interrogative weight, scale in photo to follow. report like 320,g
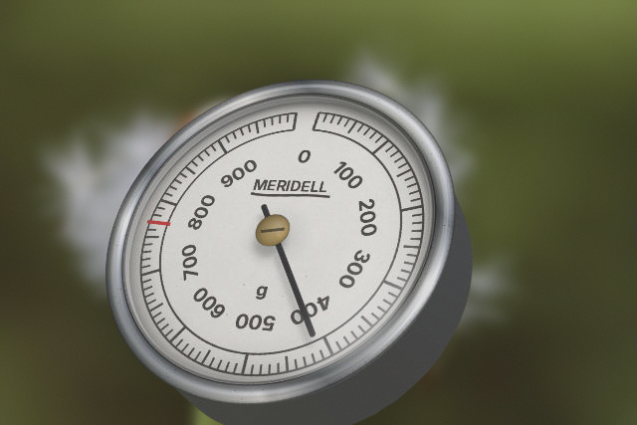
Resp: 410,g
